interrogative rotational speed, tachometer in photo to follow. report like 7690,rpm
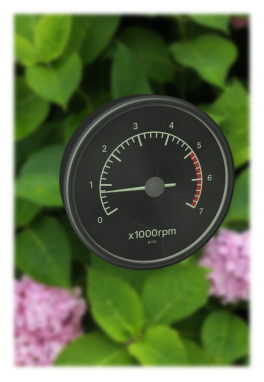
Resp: 800,rpm
